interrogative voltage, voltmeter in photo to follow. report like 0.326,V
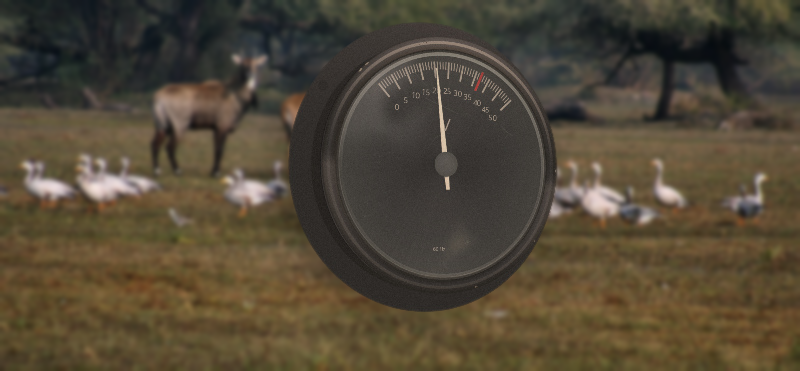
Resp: 20,V
